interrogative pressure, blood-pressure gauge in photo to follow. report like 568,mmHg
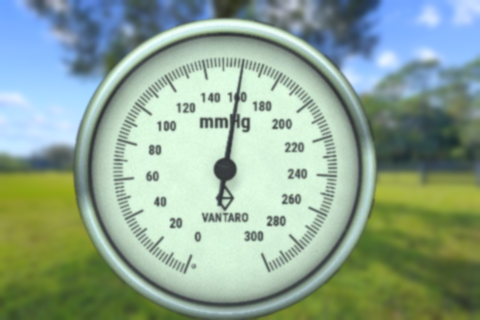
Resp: 160,mmHg
